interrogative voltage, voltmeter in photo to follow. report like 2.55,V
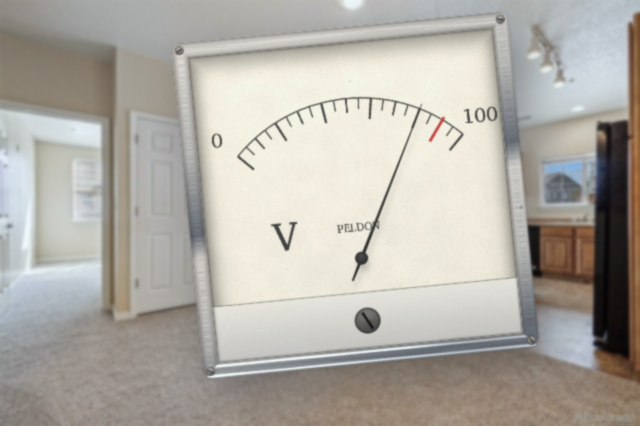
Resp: 80,V
